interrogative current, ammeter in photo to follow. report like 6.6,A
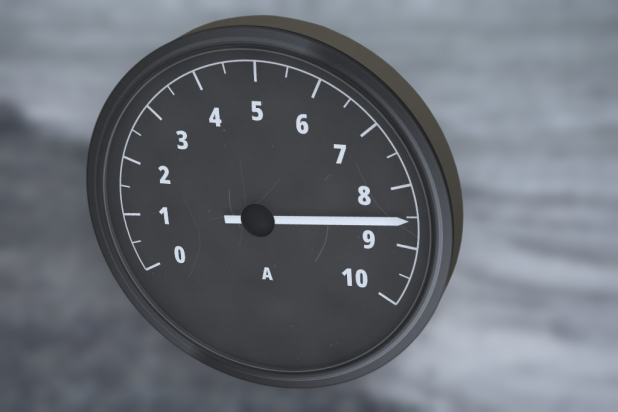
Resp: 8.5,A
